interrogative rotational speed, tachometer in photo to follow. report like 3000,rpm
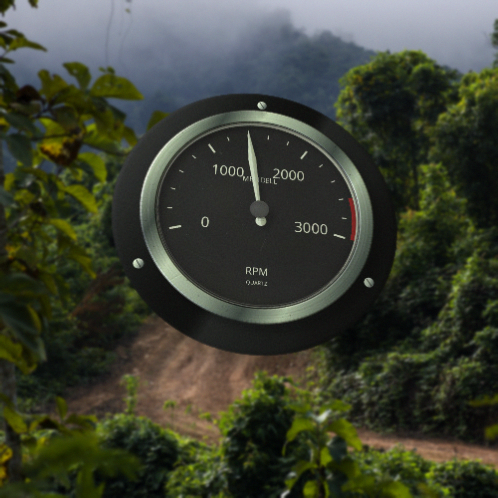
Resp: 1400,rpm
